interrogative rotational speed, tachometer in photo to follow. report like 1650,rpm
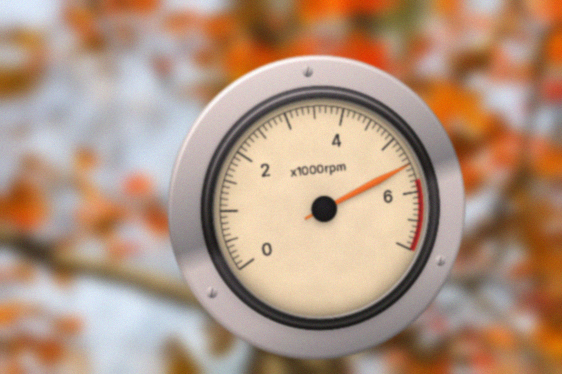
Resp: 5500,rpm
